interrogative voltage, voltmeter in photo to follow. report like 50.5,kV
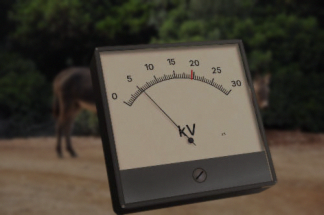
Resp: 5,kV
